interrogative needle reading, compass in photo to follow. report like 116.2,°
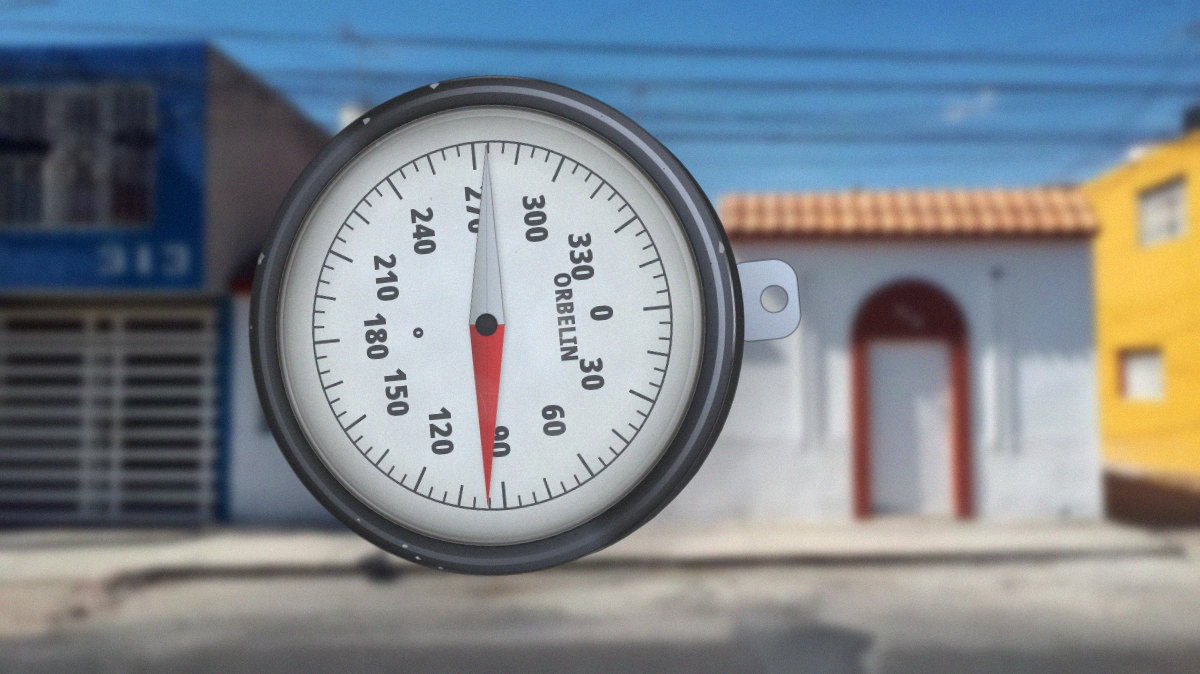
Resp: 95,°
